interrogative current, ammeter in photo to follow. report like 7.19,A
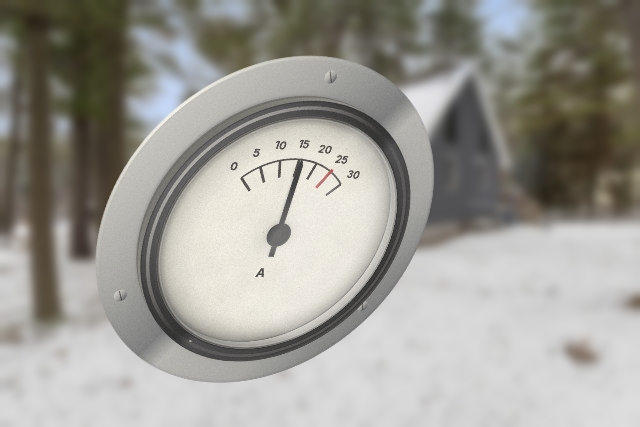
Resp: 15,A
